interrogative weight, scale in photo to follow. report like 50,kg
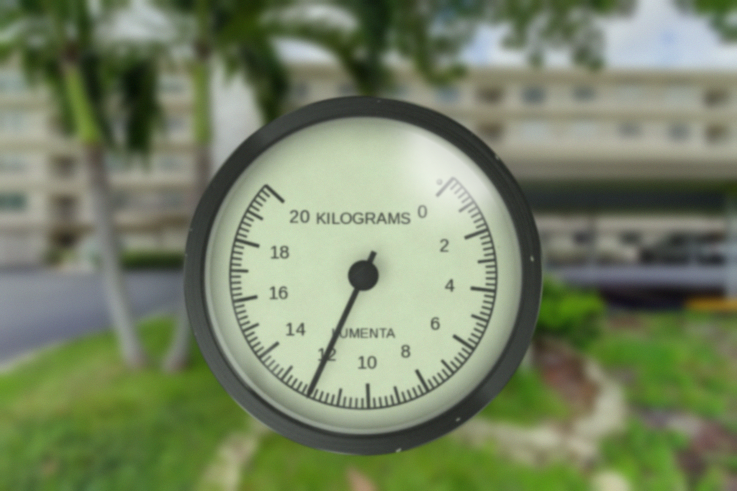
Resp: 12,kg
